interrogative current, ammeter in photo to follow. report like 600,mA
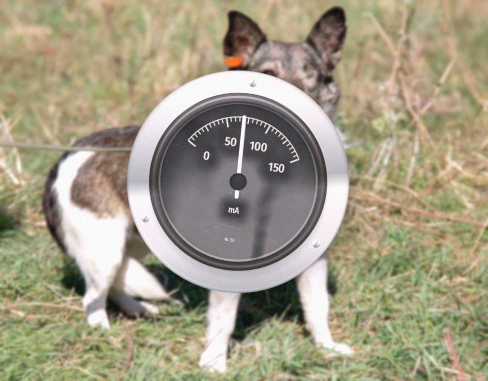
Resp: 70,mA
